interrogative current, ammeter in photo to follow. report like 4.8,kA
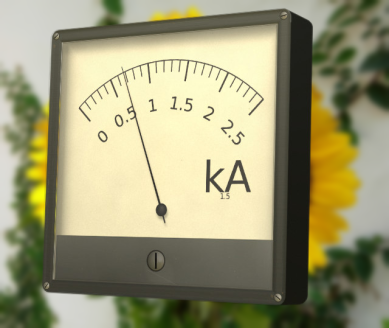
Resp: 0.7,kA
